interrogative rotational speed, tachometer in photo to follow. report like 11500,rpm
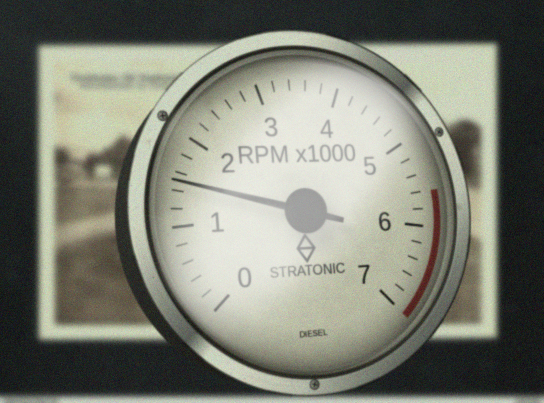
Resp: 1500,rpm
